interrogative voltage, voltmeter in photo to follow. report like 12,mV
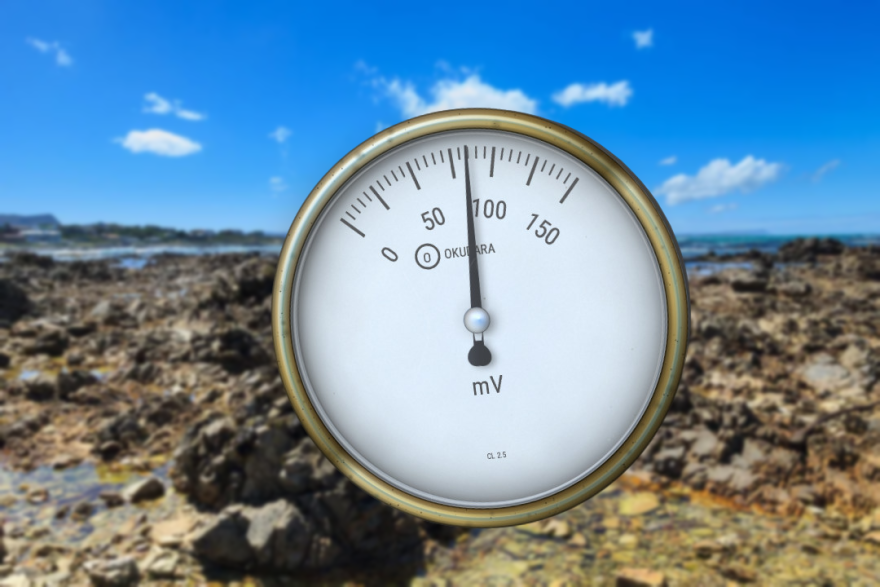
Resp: 85,mV
